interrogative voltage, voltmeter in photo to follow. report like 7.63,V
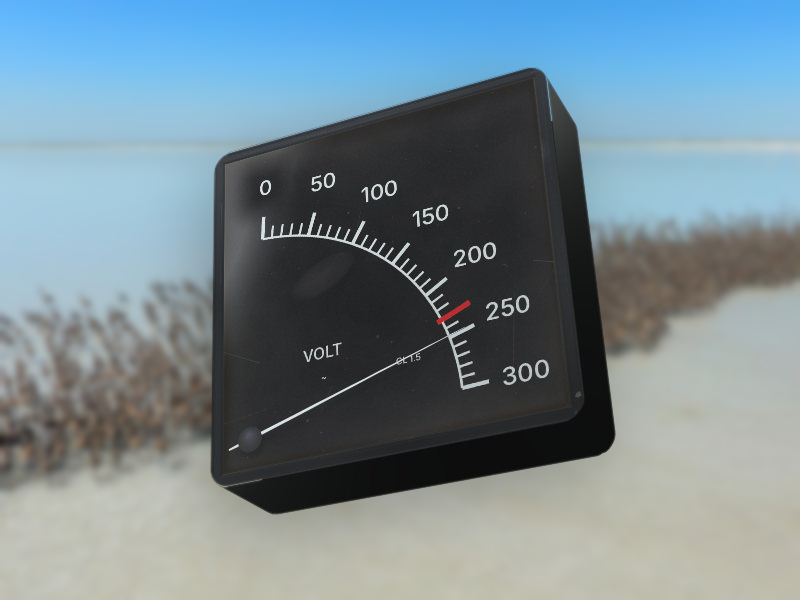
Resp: 250,V
